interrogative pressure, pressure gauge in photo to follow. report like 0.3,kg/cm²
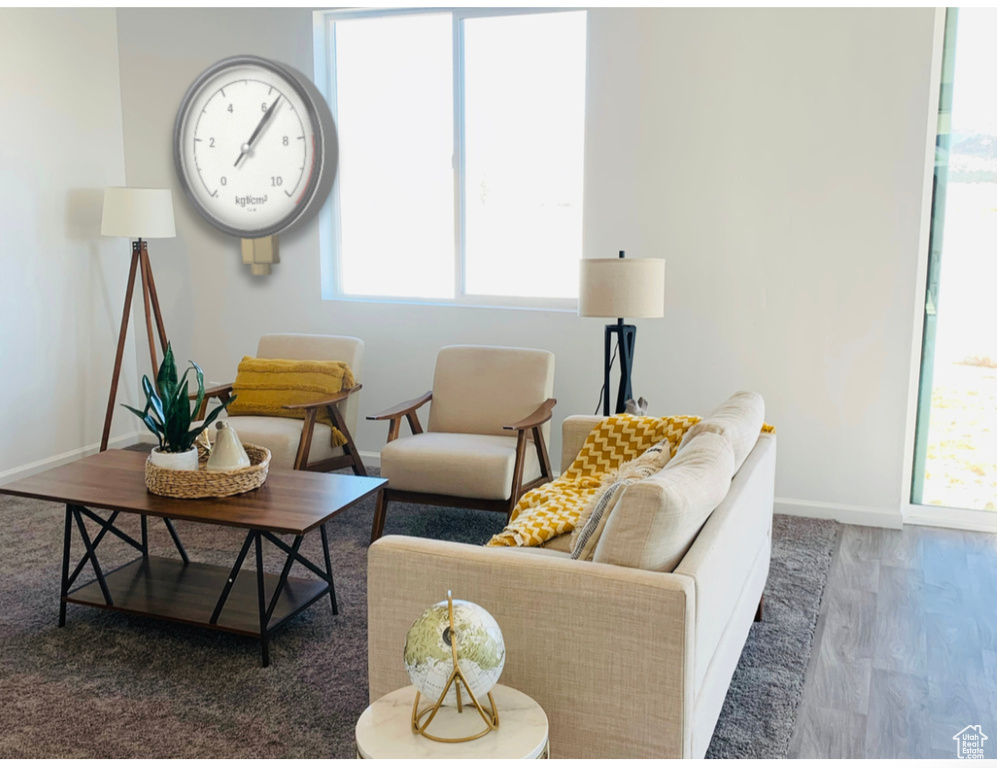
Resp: 6.5,kg/cm²
